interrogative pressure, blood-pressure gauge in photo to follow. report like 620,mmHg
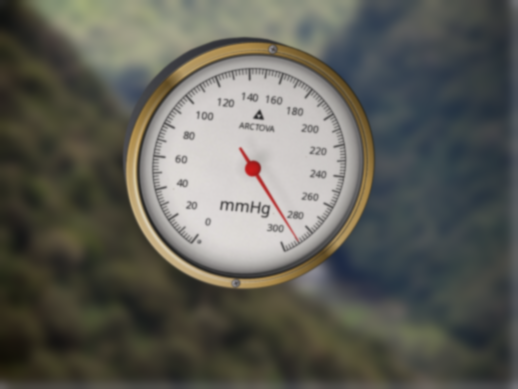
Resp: 290,mmHg
